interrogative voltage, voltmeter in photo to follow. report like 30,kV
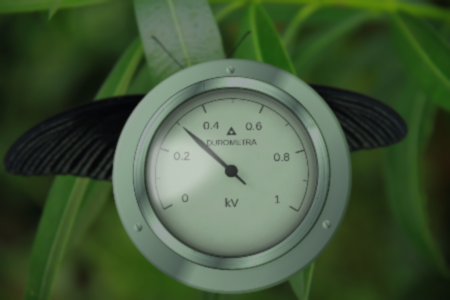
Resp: 0.3,kV
